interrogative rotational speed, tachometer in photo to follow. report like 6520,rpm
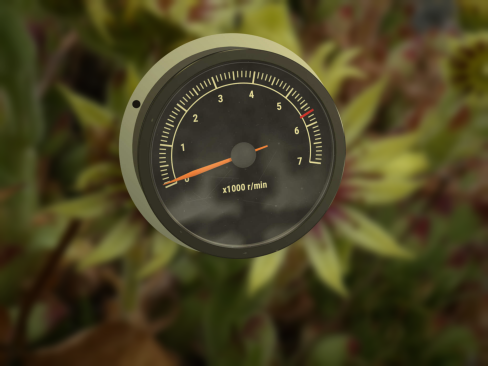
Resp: 100,rpm
